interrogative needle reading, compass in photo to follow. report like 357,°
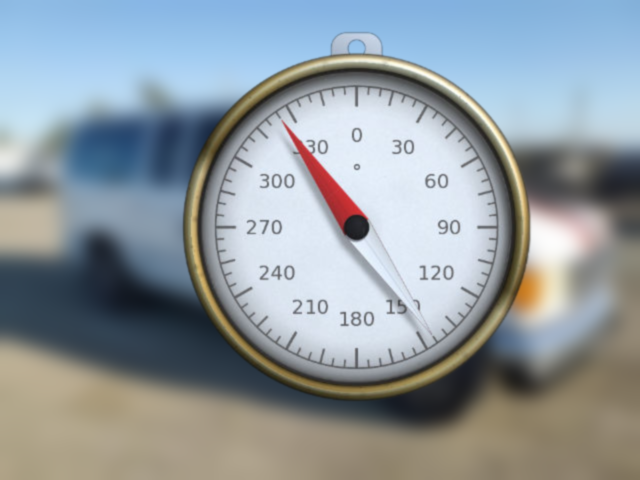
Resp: 325,°
